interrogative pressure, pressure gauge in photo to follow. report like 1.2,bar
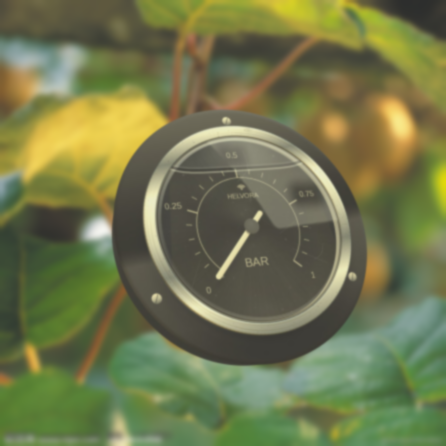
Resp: 0,bar
